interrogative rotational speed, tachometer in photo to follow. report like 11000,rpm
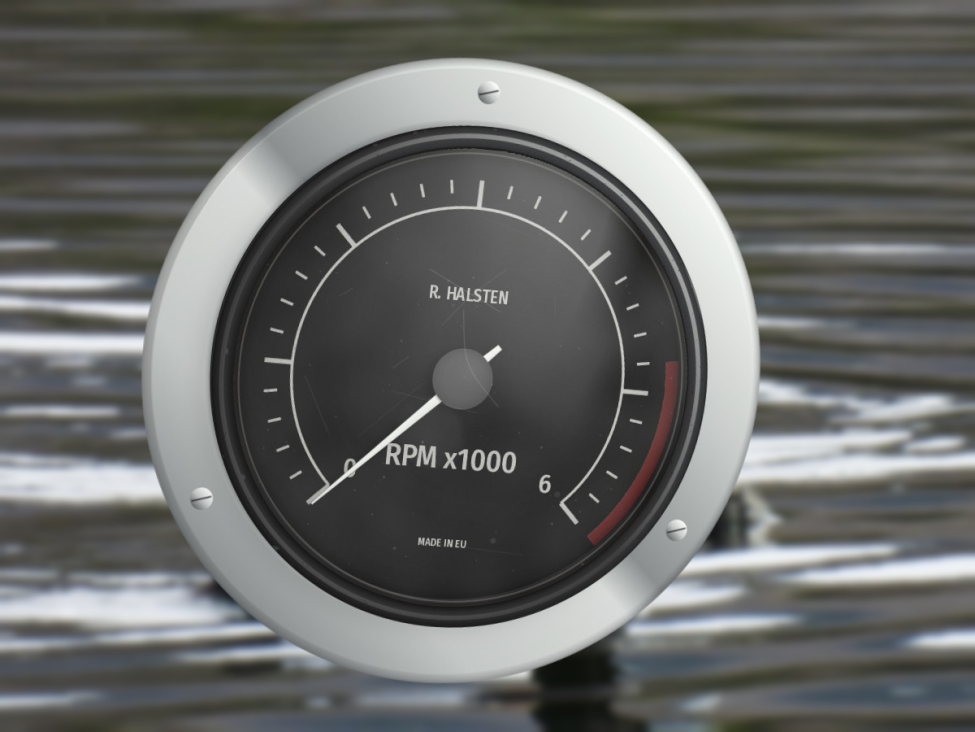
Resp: 0,rpm
